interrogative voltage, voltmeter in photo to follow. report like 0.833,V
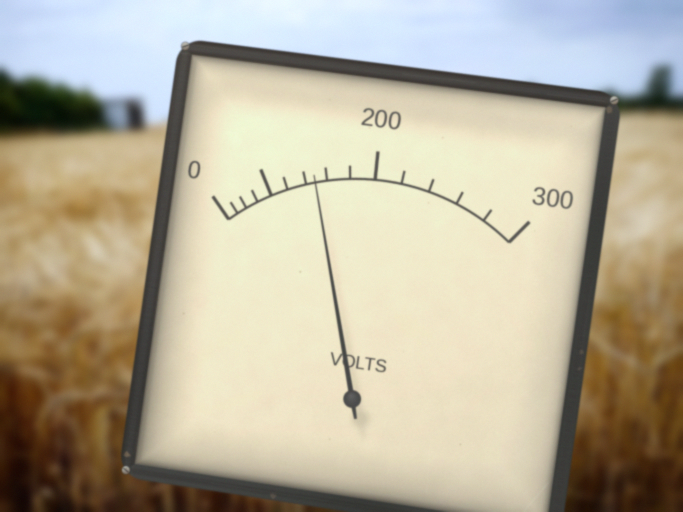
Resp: 150,V
